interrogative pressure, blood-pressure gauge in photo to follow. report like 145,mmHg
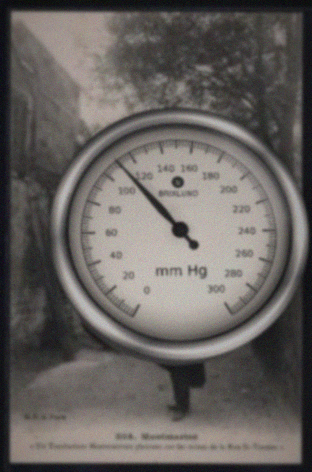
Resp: 110,mmHg
